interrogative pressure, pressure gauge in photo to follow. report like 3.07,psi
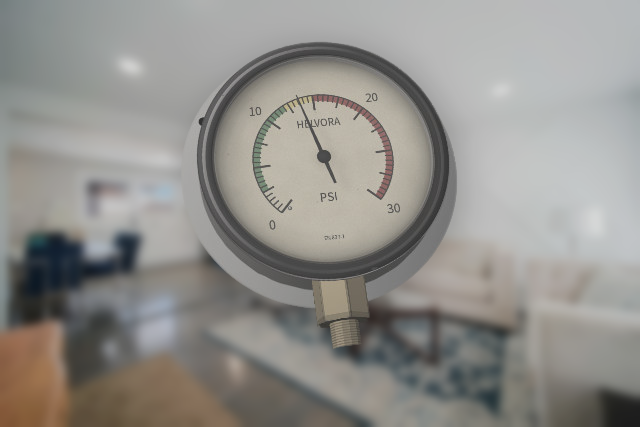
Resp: 13.5,psi
